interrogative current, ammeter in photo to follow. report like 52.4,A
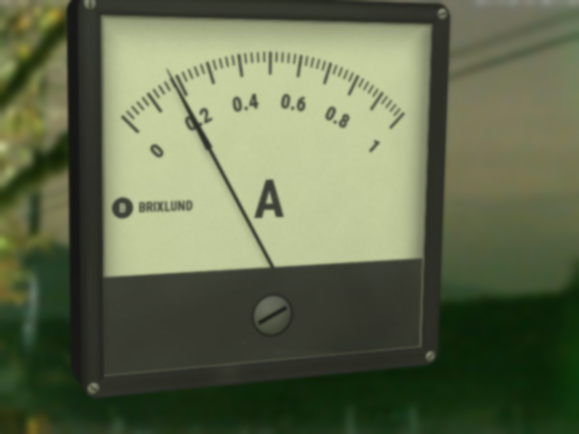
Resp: 0.18,A
